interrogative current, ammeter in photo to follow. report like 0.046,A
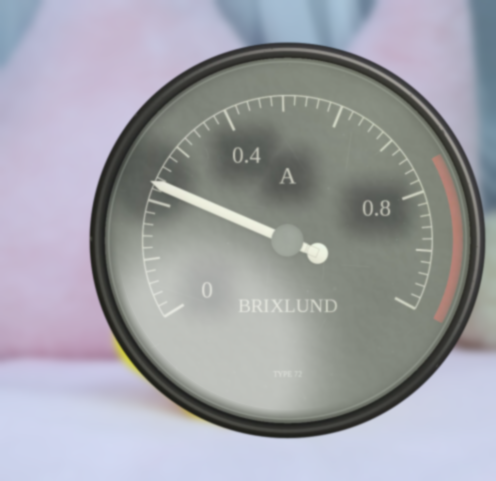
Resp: 0.23,A
